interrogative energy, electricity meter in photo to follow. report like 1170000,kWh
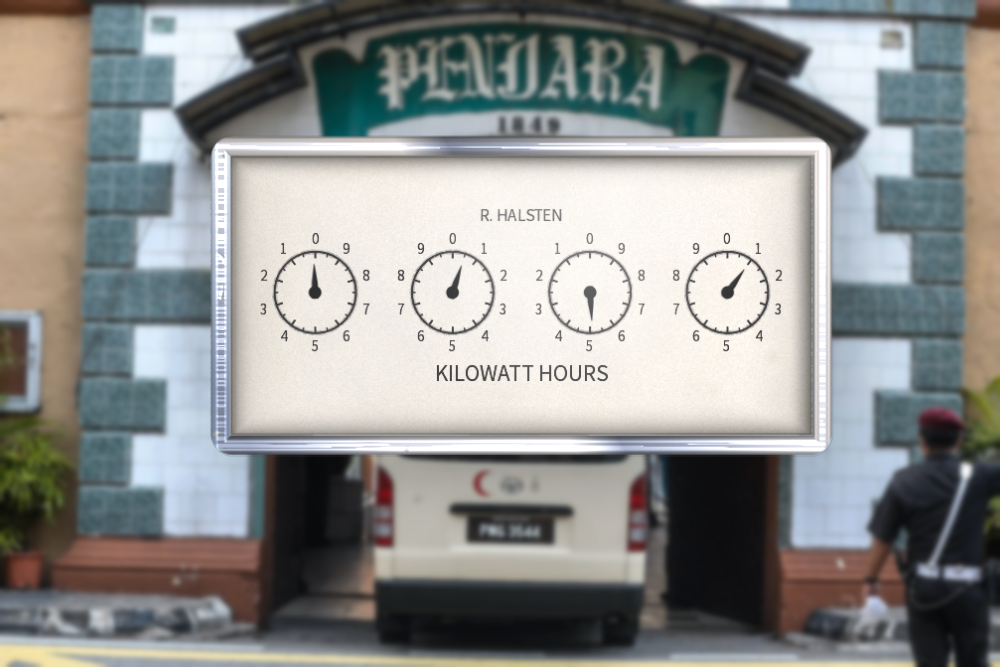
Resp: 51,kWh
